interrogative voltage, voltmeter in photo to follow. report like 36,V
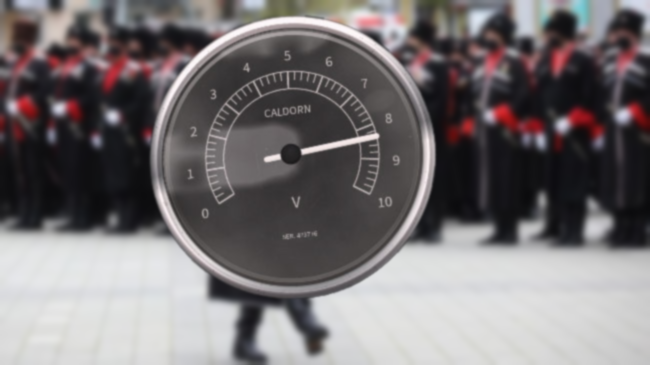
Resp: 8.4,V
